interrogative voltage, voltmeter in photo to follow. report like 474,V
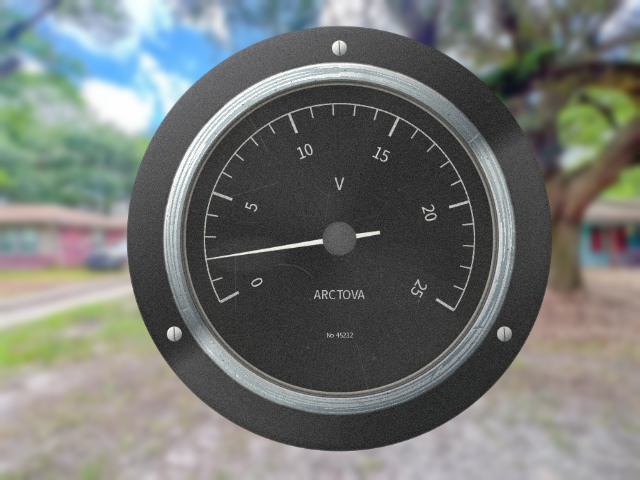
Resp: 2,V
